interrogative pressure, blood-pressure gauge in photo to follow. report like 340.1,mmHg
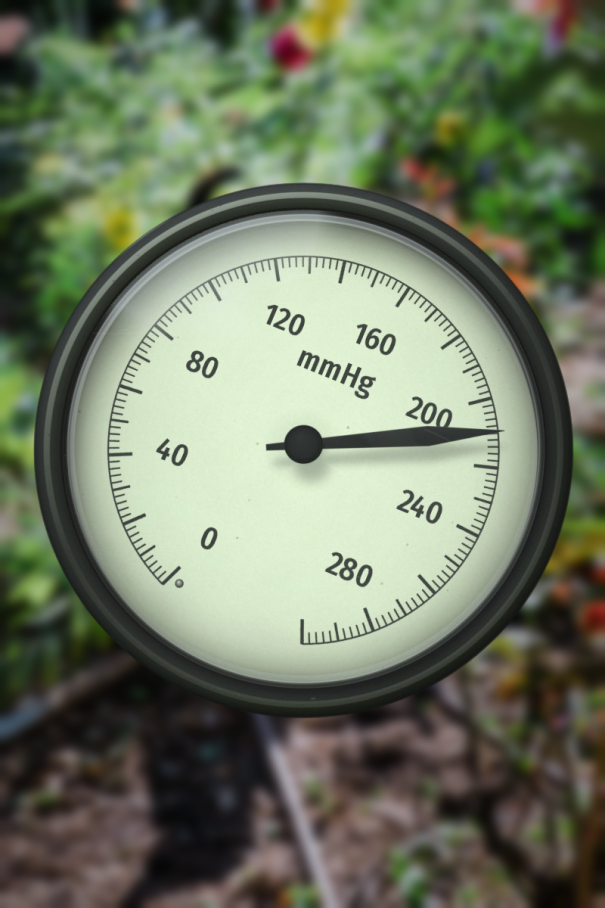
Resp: 210,mmHg
